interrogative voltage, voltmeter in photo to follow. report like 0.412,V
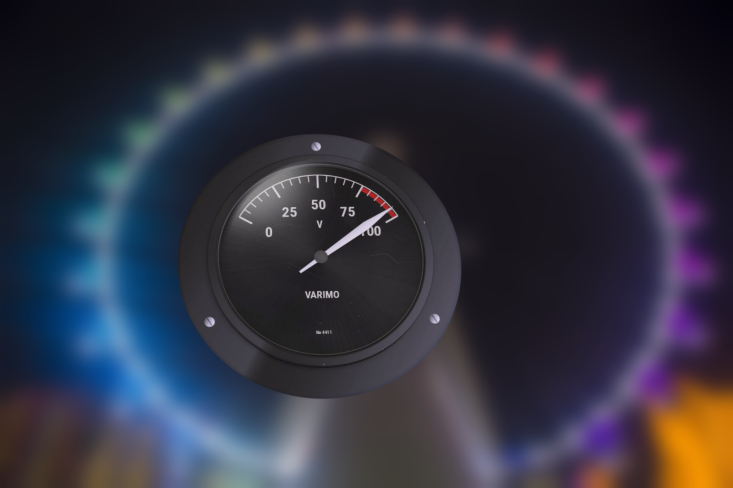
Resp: 95,V
